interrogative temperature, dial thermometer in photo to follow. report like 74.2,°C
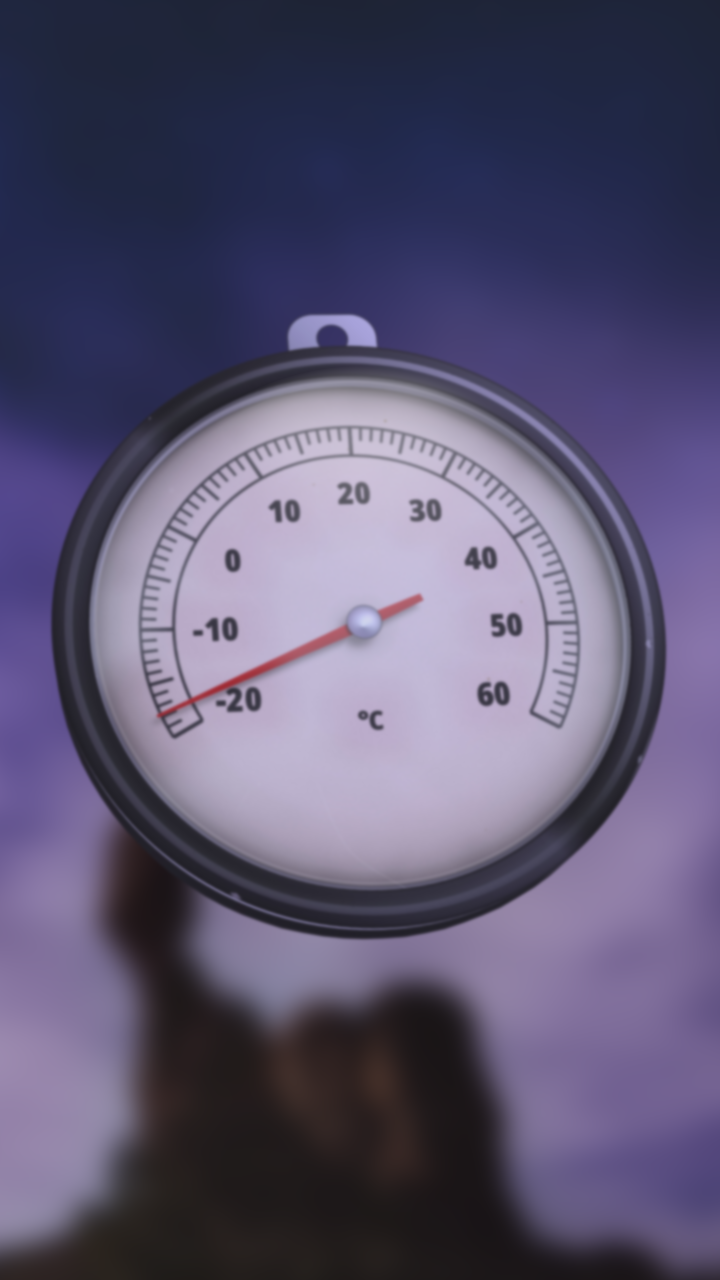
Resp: -18,°C
